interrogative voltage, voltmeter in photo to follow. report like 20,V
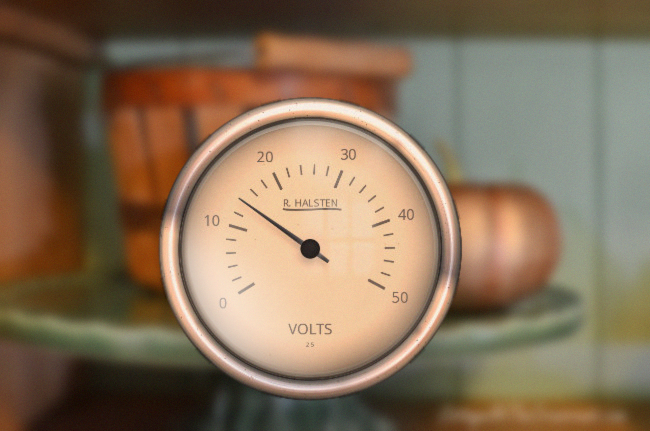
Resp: 14,V
